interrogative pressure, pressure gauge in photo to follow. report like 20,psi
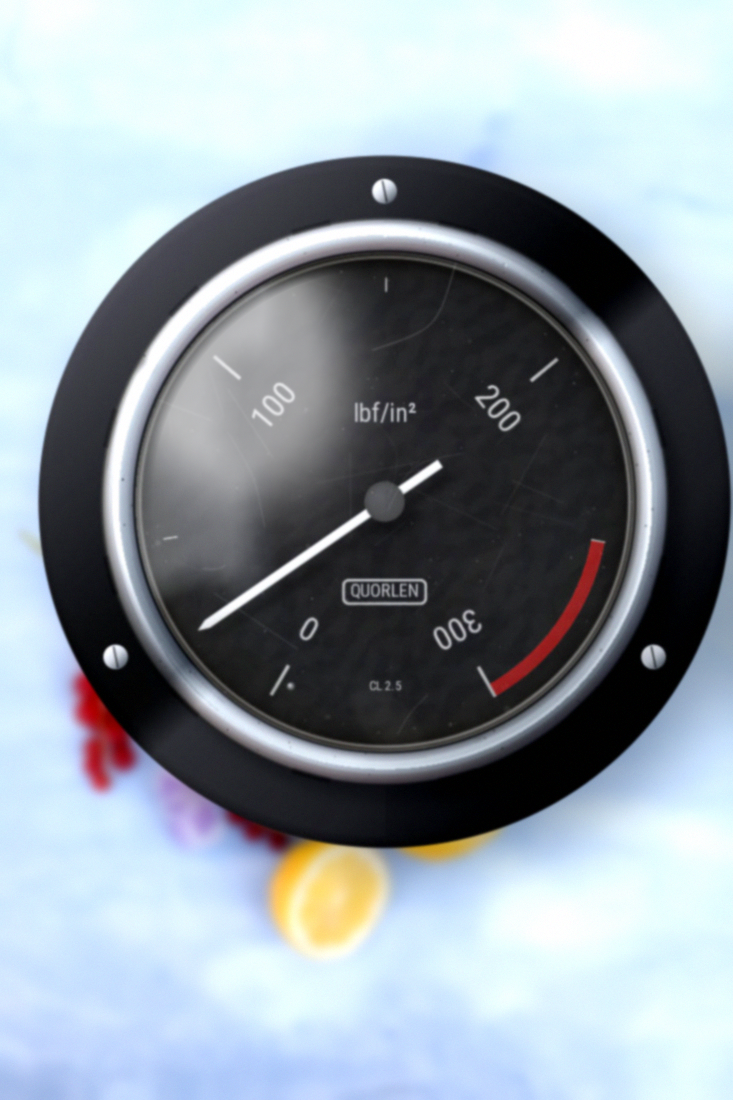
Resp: 25,psi
